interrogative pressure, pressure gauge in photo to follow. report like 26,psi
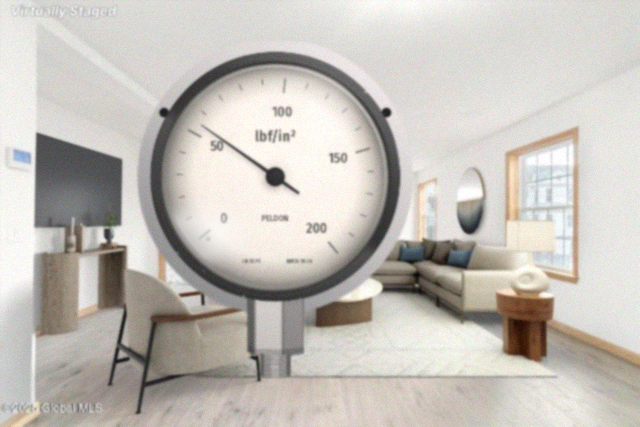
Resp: 55,psi
